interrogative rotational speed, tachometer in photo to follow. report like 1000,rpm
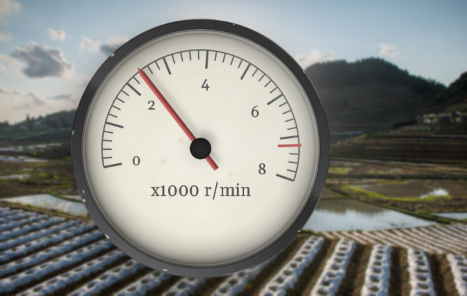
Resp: 2400,rpm
